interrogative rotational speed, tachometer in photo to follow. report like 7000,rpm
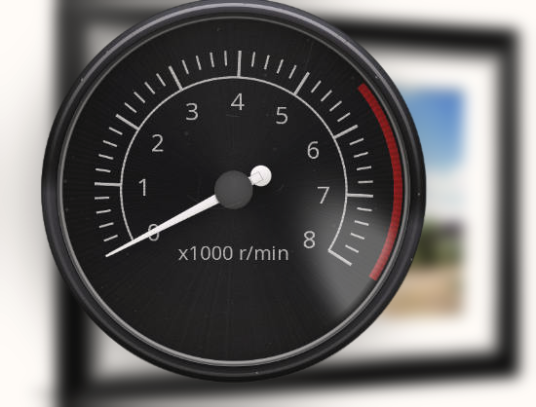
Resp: 0,rpm
